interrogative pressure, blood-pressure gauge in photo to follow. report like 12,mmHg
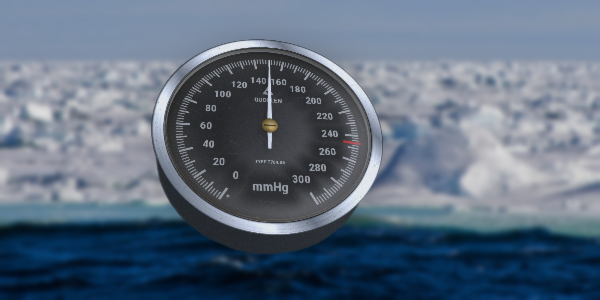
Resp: 150,mmHg
